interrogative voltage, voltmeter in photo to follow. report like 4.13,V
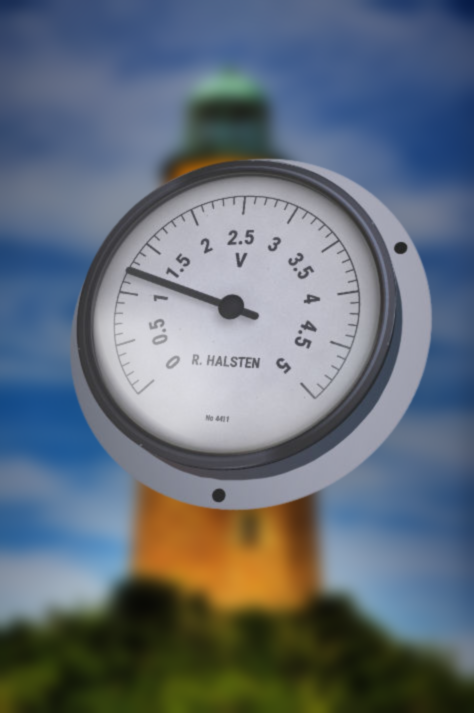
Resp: 1.2,V
